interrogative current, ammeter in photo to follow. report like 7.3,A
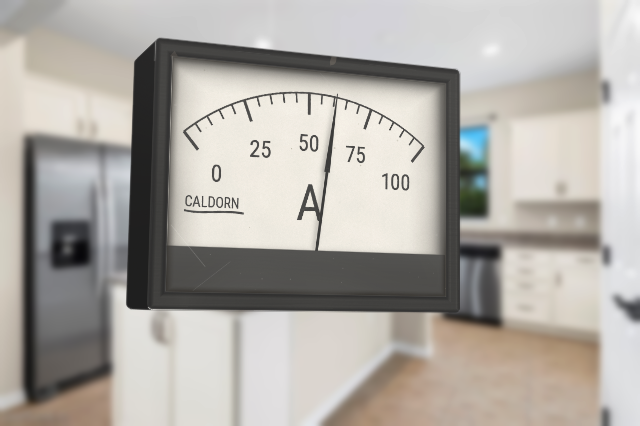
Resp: 60,A
